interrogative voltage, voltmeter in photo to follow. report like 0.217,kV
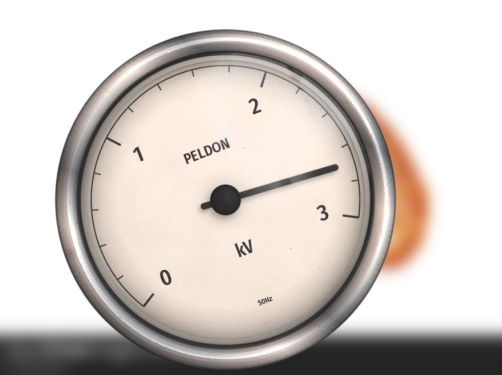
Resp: 2.7,kV
